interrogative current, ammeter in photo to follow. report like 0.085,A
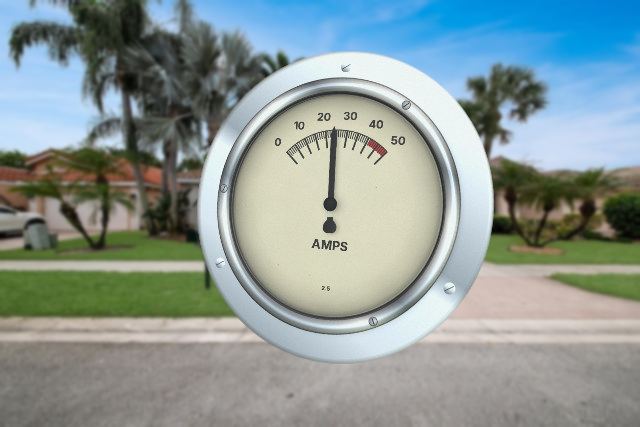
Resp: 25,A
